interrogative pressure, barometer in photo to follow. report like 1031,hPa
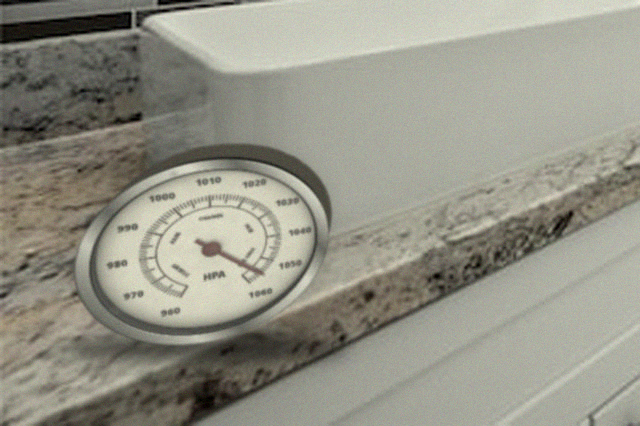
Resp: 1055,hPa
